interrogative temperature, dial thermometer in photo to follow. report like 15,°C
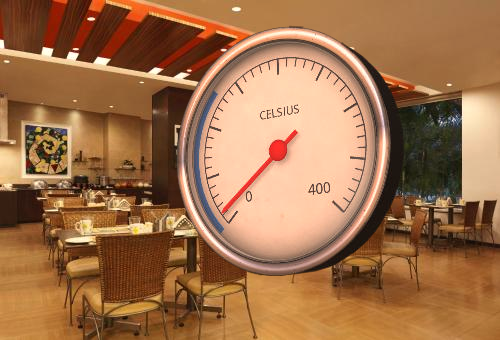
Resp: 10,°C
